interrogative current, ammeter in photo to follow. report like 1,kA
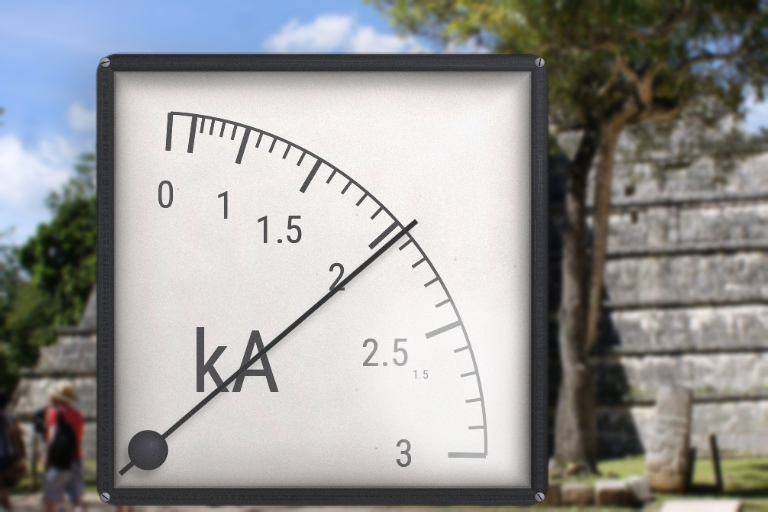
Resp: 2.05,kA
